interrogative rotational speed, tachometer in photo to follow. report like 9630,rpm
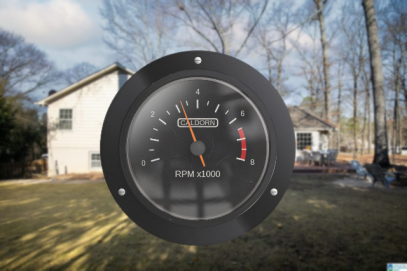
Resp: 3250,rpm
